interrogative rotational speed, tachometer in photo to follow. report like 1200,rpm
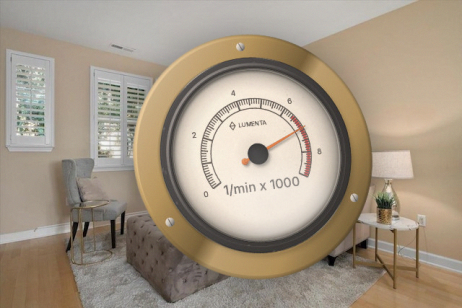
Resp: 7000,rpm
